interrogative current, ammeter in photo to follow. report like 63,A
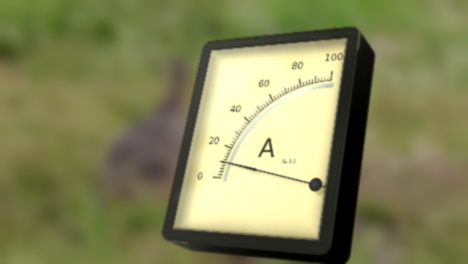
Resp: 10,A
